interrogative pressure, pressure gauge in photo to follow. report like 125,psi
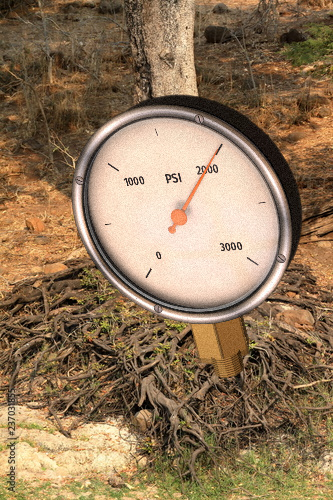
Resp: 2000,psi
